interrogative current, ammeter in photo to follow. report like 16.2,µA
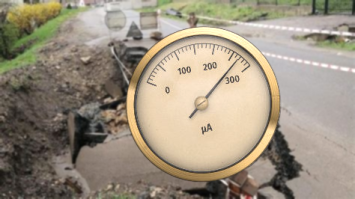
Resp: 270,µA
